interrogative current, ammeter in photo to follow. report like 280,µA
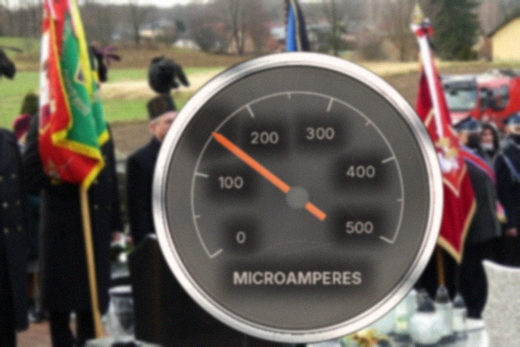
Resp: 150,µA
